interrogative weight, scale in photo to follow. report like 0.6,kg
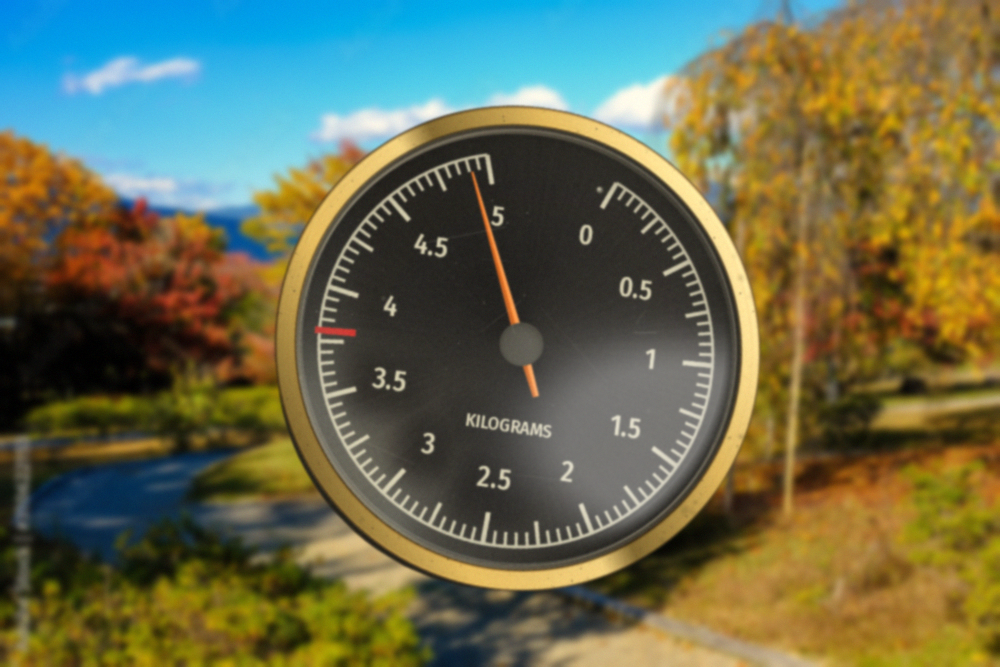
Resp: 4.9,kg
